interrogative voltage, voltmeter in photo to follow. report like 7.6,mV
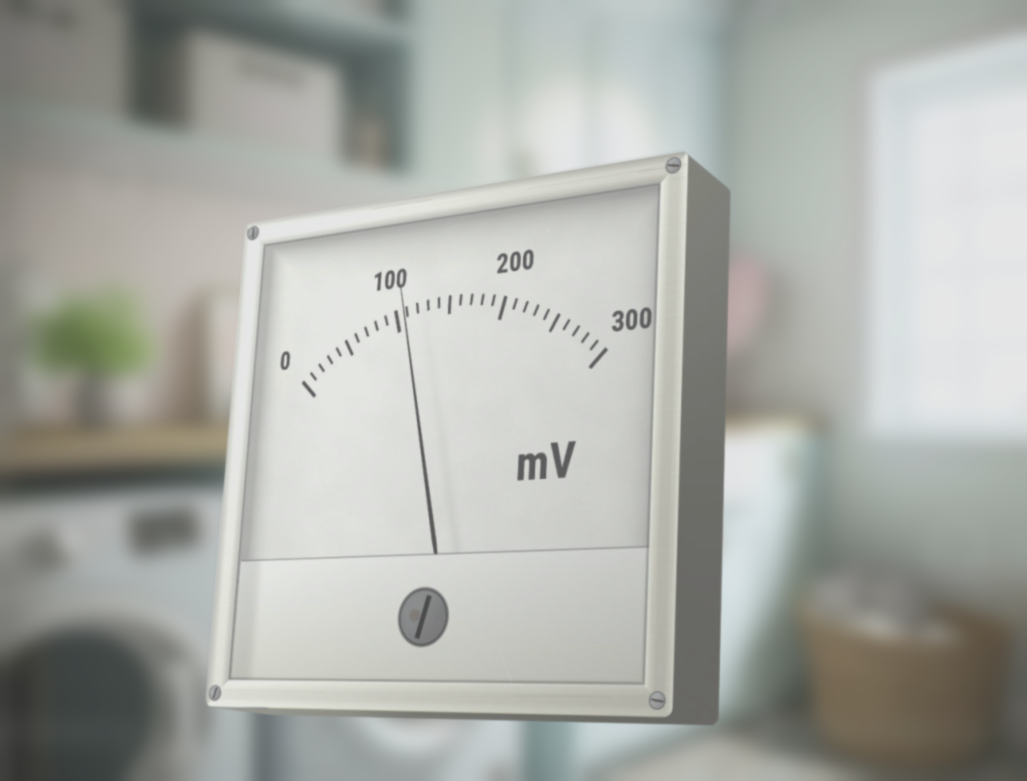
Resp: 110,mV
